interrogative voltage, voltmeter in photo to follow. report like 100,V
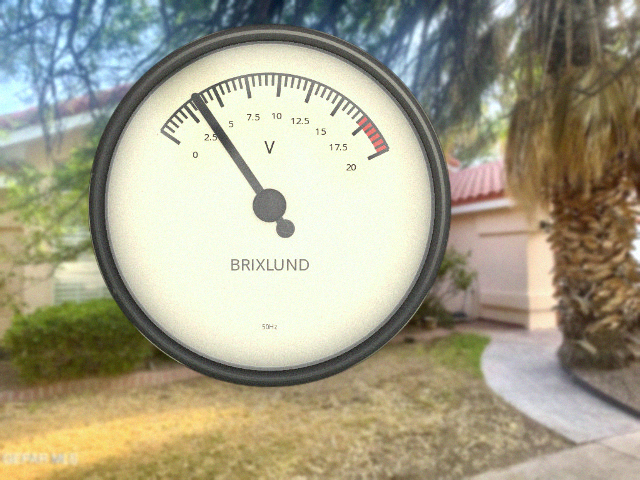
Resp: 3.5,V
